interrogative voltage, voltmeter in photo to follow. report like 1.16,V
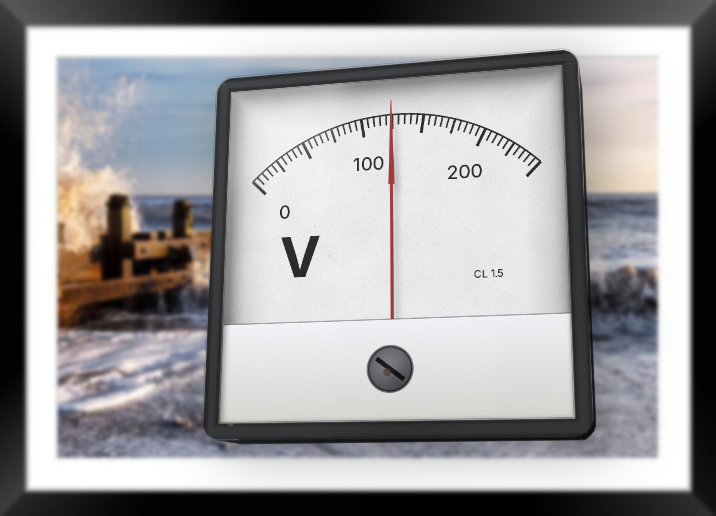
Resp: 125,V
